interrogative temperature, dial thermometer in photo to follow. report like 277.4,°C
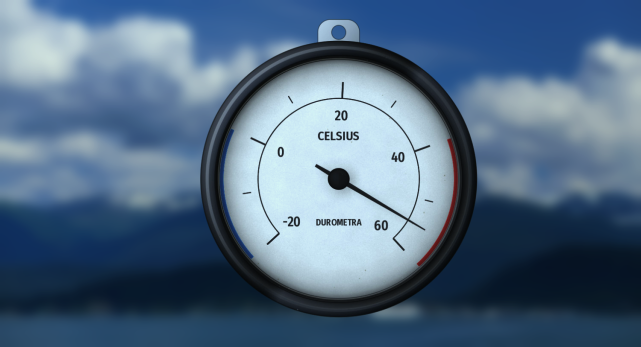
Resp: 55,°C
